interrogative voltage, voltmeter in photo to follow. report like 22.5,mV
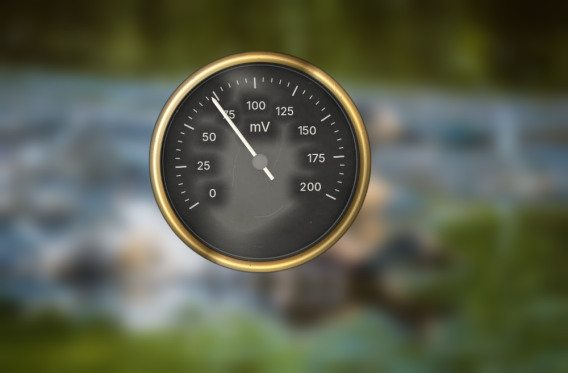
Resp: 72.5,mV
